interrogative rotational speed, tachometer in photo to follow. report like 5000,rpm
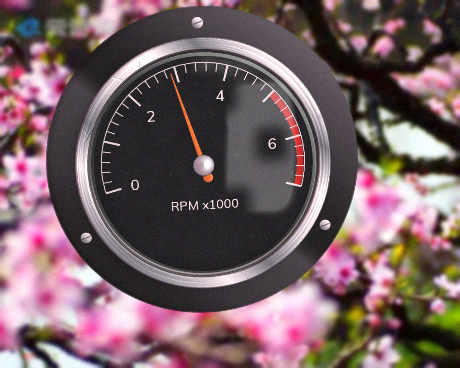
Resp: 2900,rpm
